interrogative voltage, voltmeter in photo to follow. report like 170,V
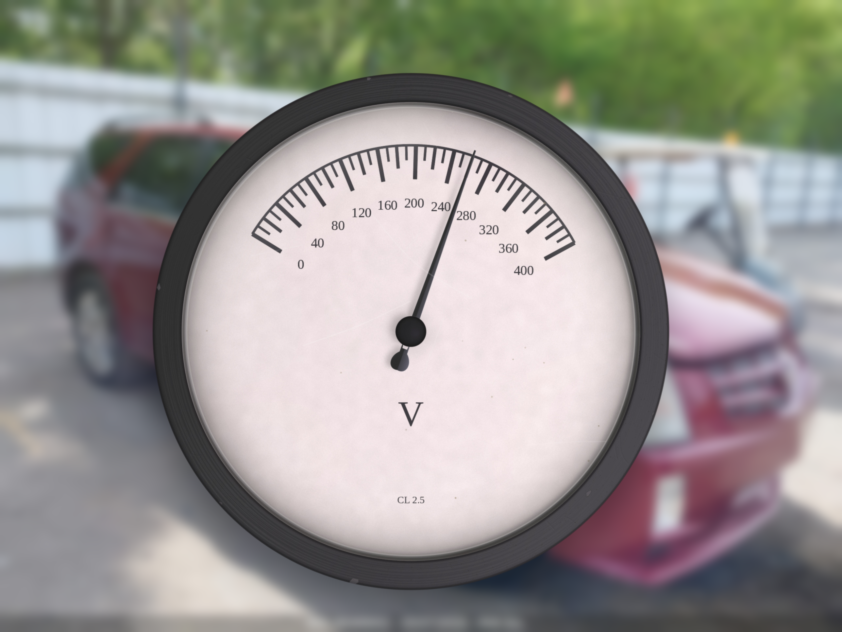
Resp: 260,V
